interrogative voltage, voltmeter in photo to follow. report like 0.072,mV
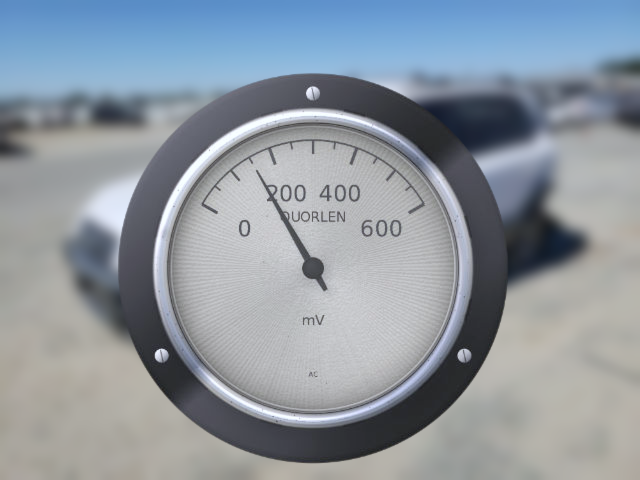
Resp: 150,mV
